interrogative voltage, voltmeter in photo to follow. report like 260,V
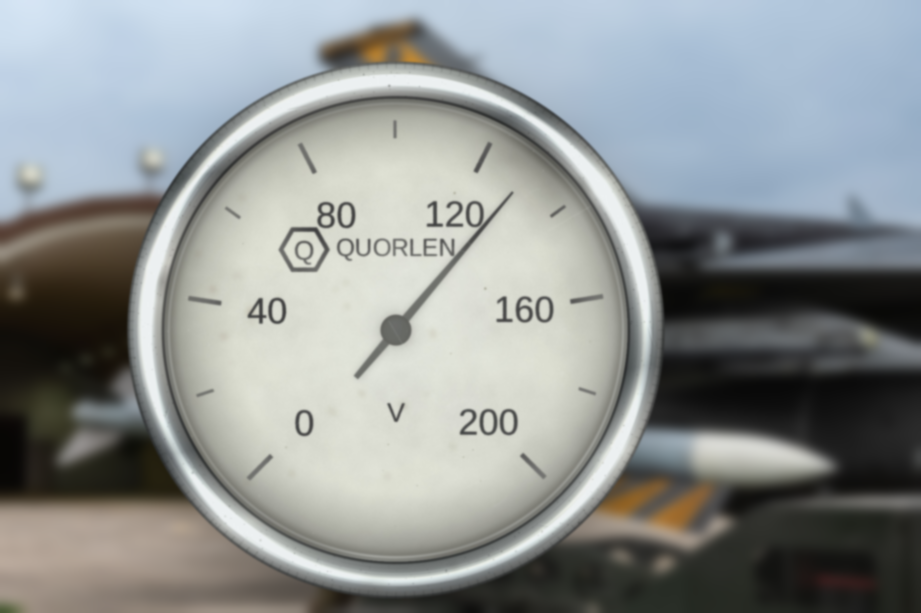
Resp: 130,V
